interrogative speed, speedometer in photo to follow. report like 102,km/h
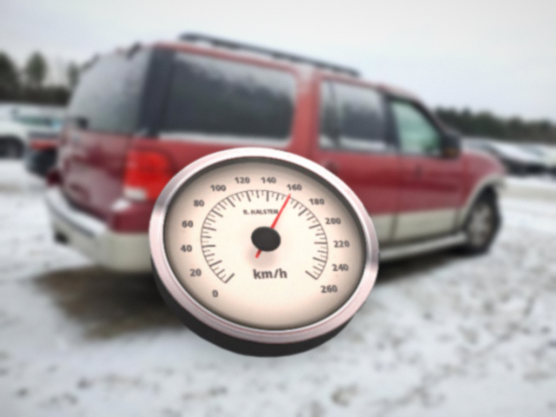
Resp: 160,km/h
